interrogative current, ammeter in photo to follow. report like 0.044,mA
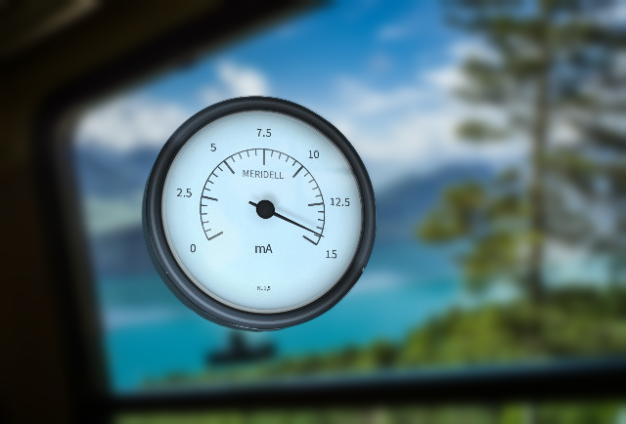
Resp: 14.5,mA
